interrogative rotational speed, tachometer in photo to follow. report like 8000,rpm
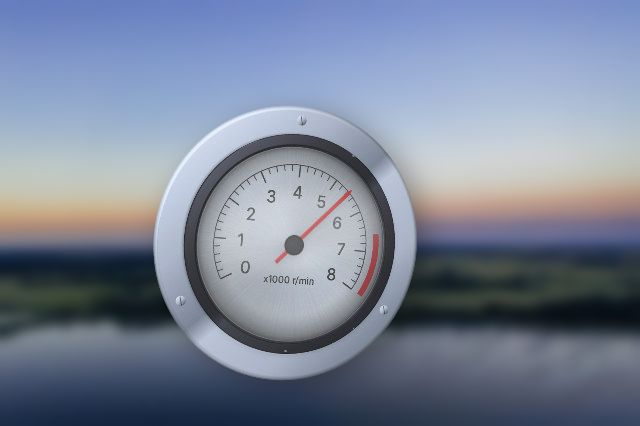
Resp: 5400,rpm
